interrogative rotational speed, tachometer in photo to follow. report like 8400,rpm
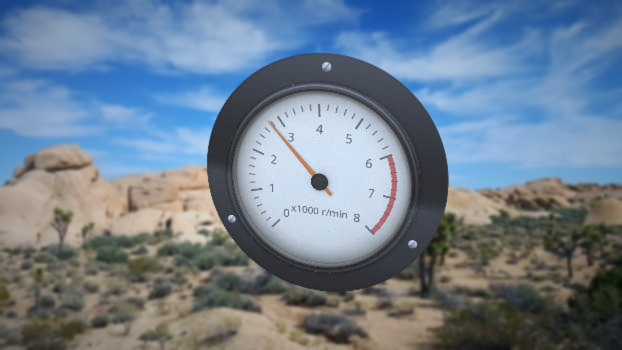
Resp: 2800,rpm
